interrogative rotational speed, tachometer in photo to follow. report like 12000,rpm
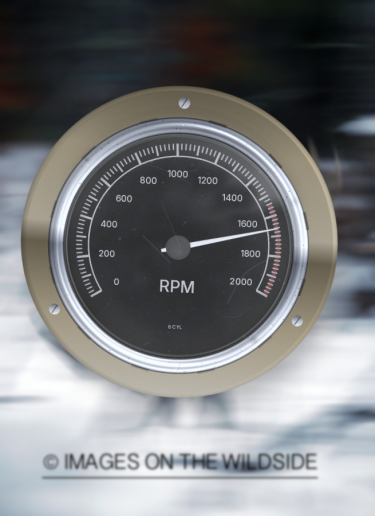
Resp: 1660,rpm
